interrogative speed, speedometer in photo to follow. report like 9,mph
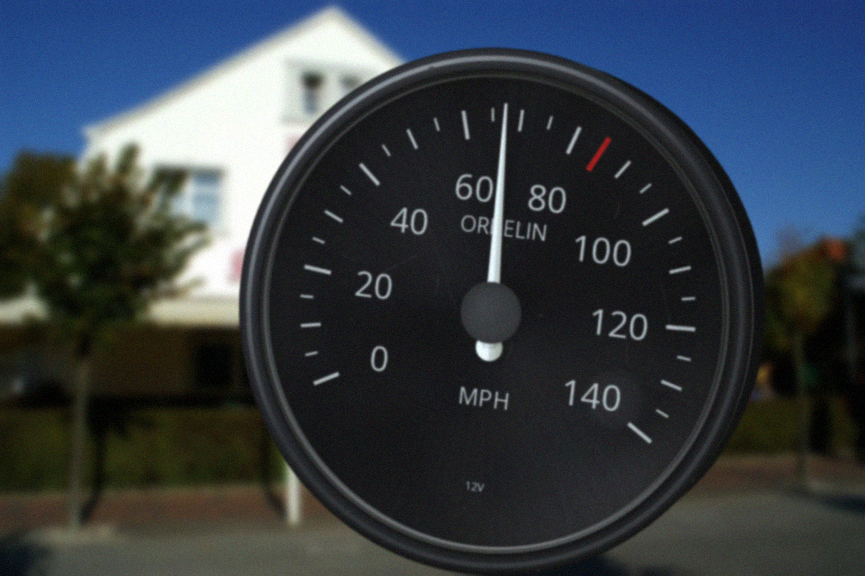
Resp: 67.5,mph
